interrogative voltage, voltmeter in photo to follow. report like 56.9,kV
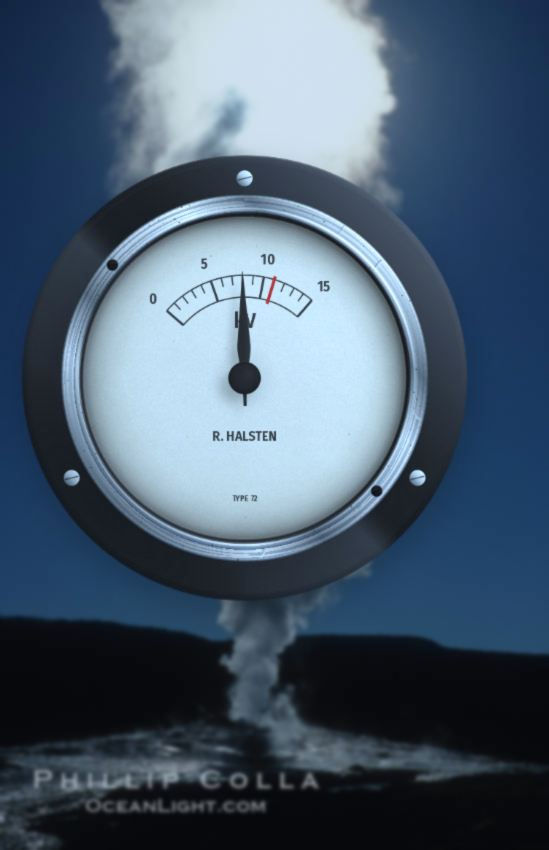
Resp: 8,kV
